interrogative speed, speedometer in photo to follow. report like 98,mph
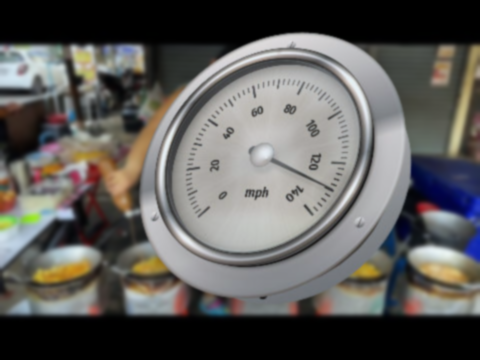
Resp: 130,mph
